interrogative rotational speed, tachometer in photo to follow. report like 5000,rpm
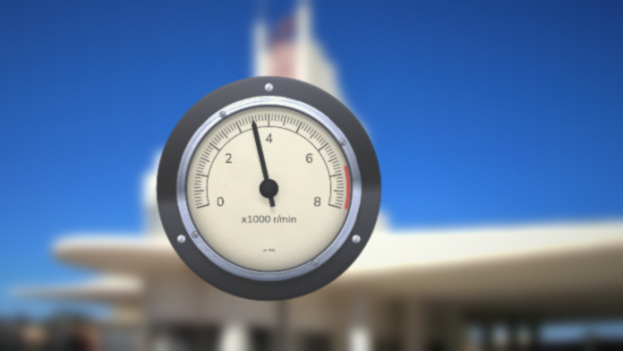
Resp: 3500,rpm
